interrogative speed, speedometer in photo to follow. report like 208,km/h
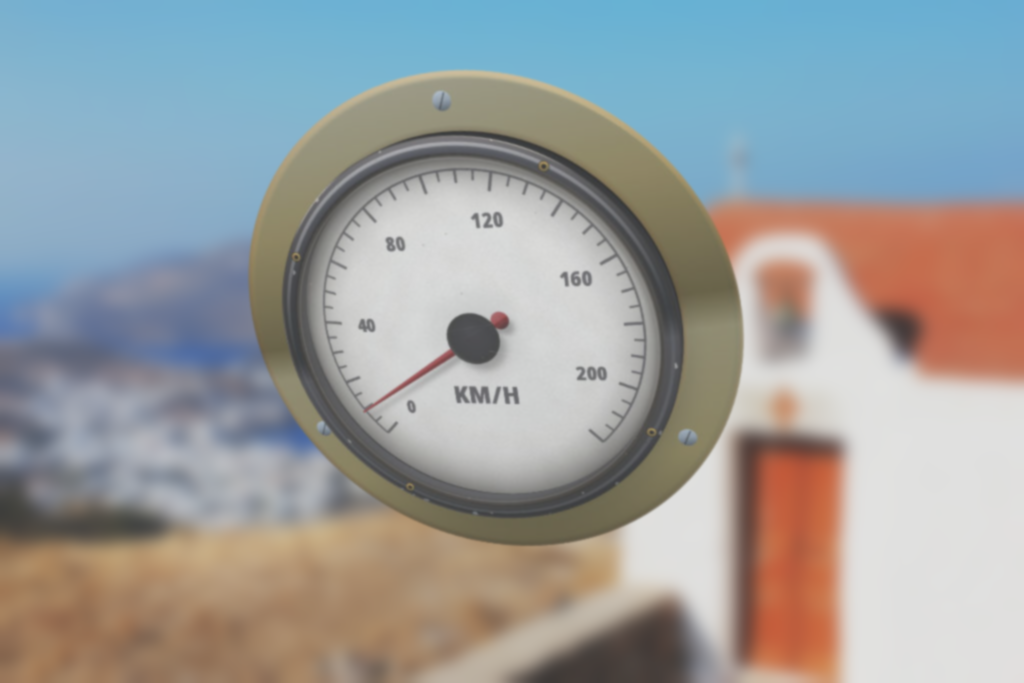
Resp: 10,km/h
